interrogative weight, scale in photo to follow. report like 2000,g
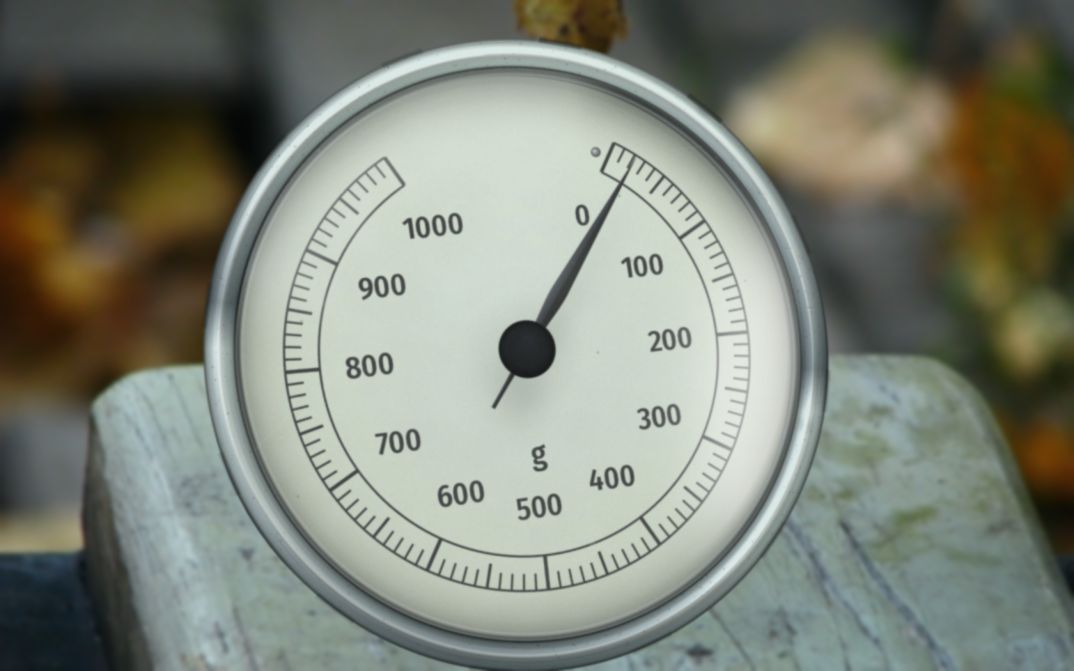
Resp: 20,g
